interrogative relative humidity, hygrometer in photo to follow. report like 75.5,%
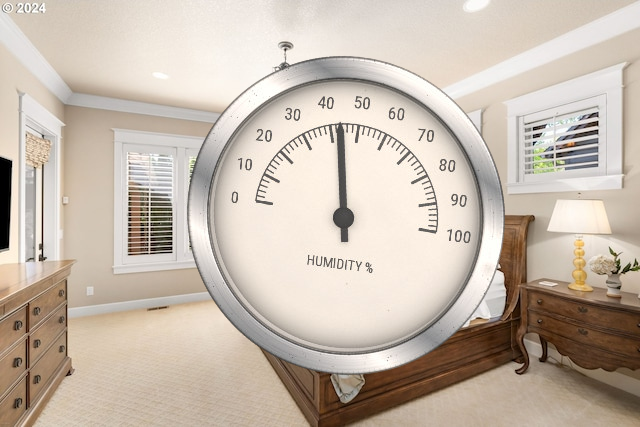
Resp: 44,%
